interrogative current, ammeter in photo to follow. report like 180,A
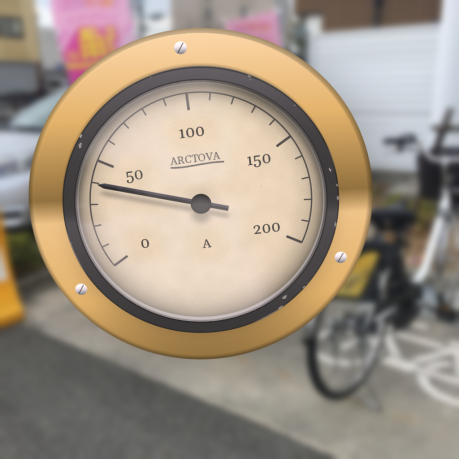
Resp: 40,A
